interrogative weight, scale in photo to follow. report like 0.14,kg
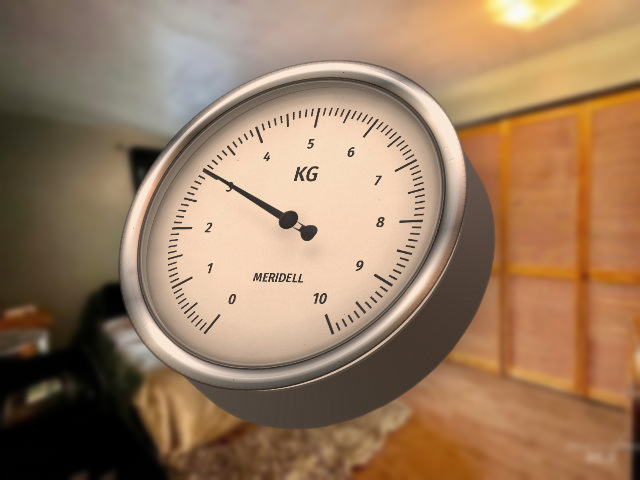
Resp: 3,kg
